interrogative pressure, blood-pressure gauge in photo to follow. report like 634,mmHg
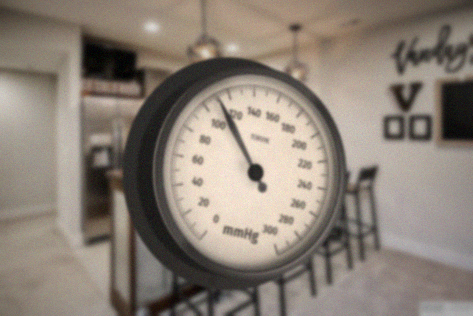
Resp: 110,mmHg
